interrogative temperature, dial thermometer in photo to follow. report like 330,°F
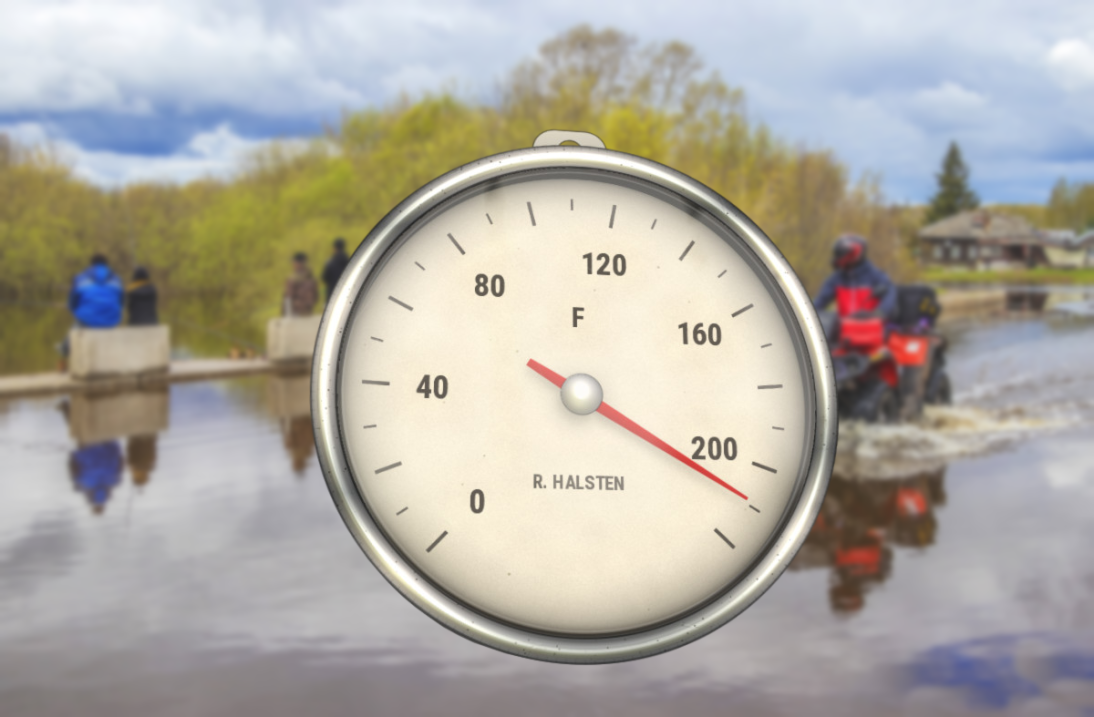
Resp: 210,°F
